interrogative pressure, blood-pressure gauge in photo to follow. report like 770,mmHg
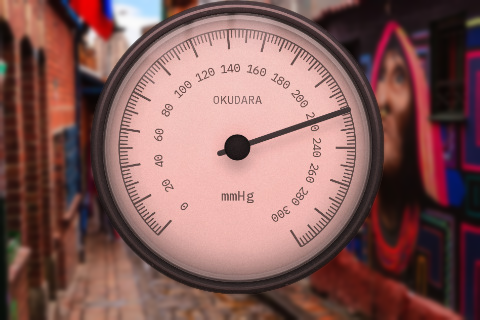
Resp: 220,mmHg
